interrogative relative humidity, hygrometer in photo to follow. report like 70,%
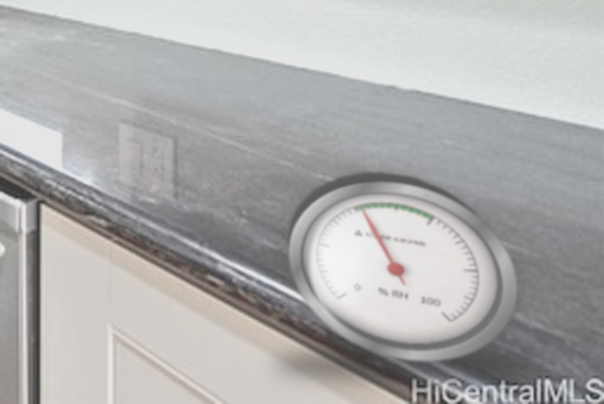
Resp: 40,%
